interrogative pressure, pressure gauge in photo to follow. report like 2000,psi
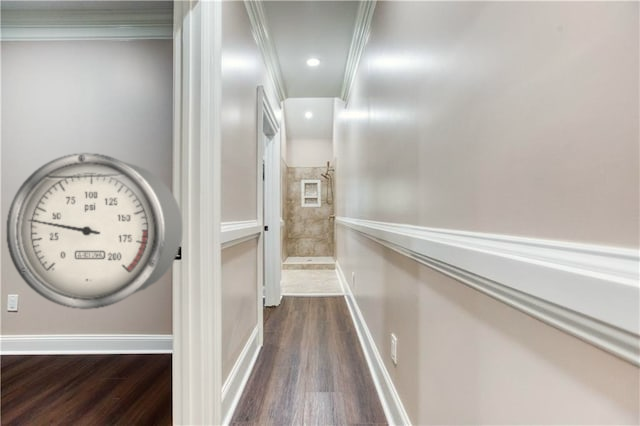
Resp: 40,psi
